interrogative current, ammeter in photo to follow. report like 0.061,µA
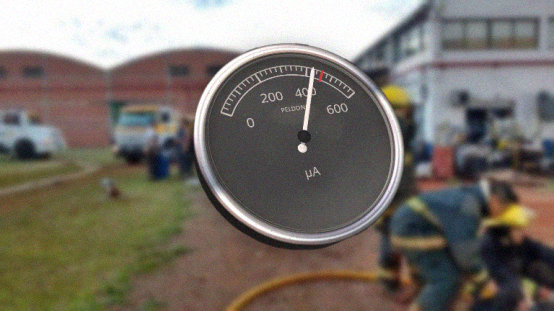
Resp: 420,µA
